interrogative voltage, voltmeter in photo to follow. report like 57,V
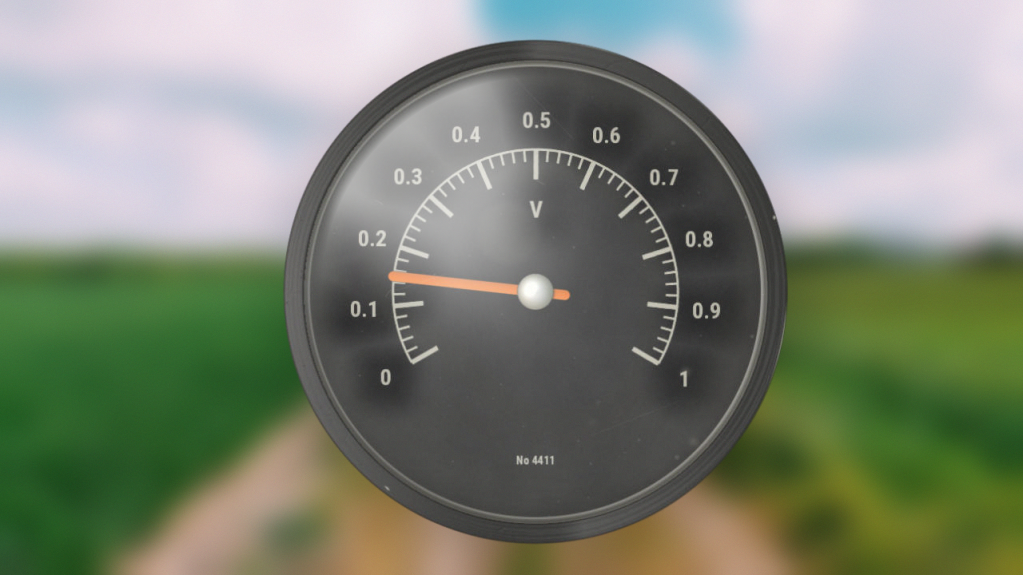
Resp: 0.15,V
